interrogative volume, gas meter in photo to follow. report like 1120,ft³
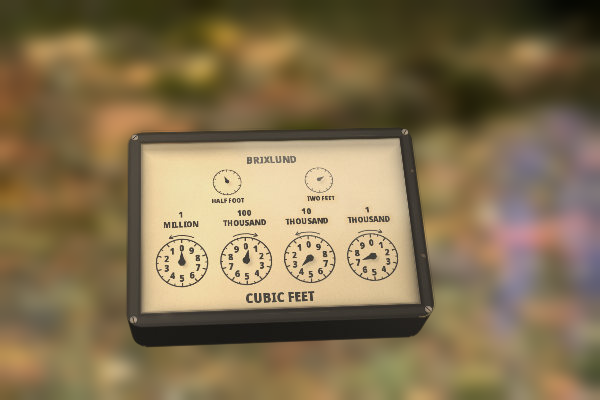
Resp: 3700,ft³
